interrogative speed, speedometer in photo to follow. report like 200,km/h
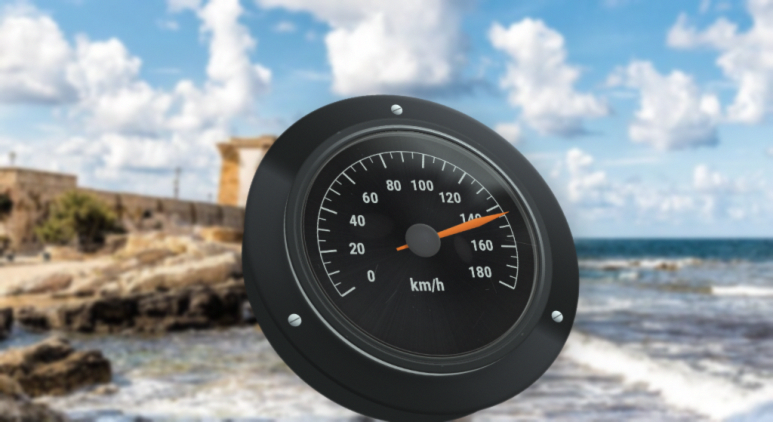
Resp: 145,km/h
